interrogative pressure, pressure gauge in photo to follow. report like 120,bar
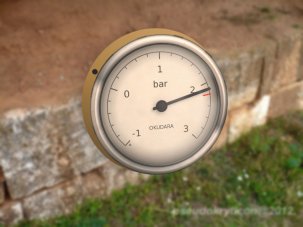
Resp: 2.1,bar
